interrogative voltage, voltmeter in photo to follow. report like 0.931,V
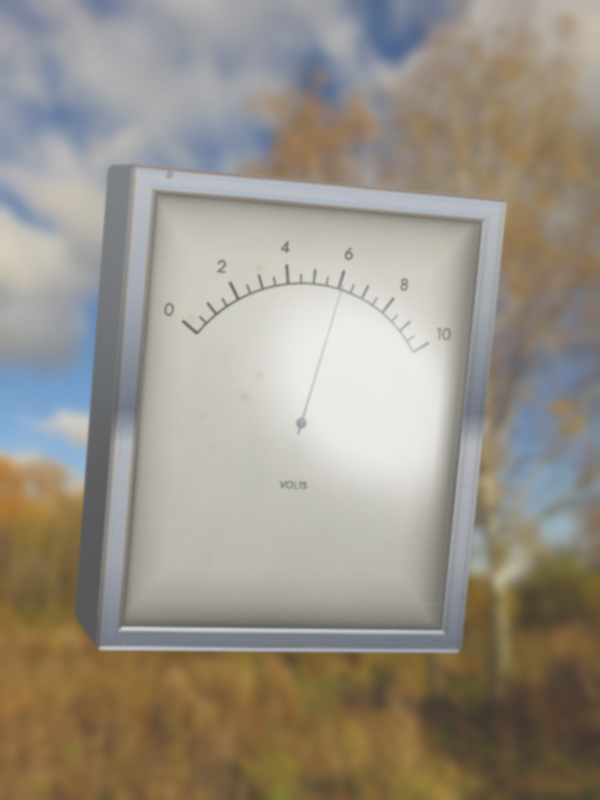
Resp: 6,V
